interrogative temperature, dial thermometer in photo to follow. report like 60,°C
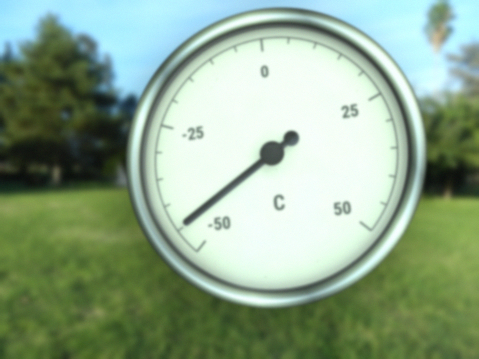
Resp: -45,°C
